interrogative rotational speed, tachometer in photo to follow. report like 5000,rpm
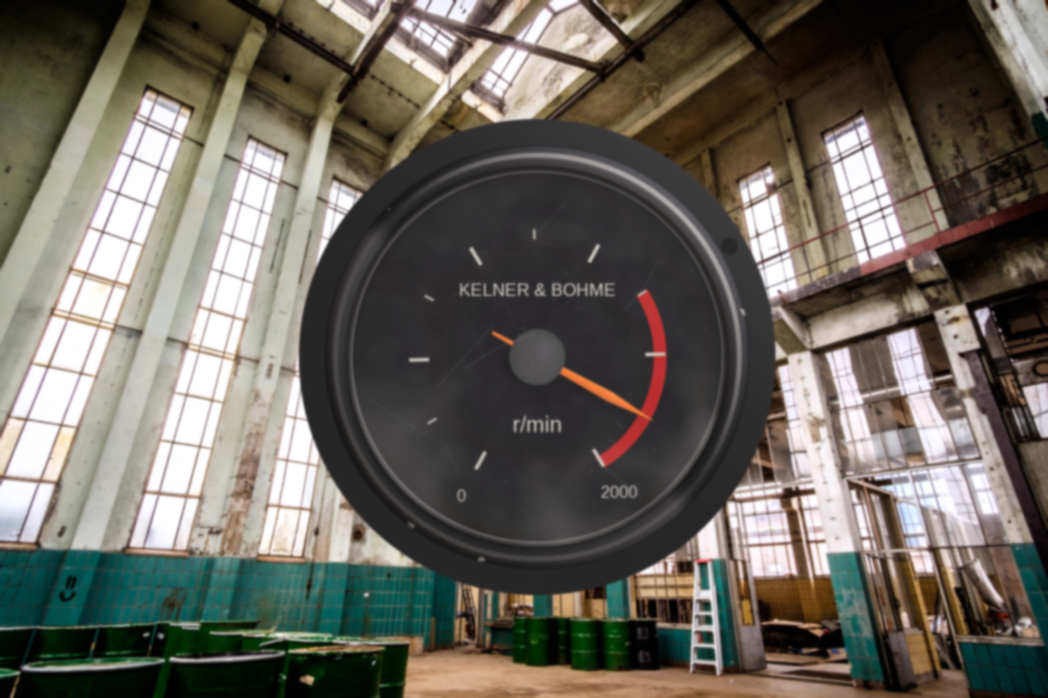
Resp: 1800,rpm
